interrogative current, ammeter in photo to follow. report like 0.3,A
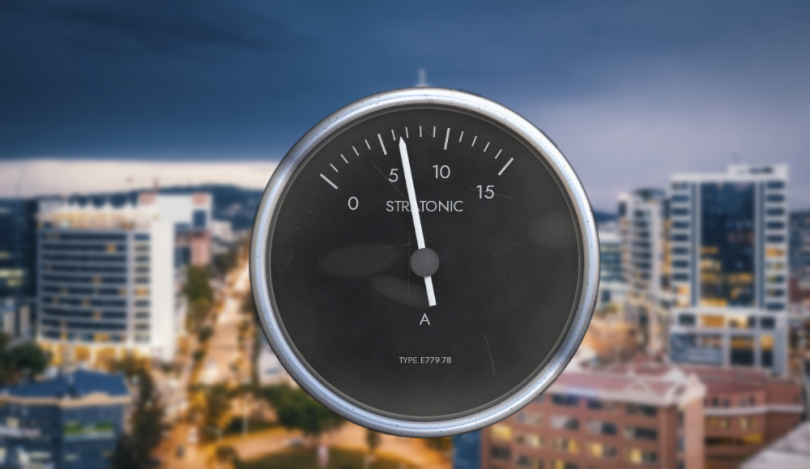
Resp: 6.5,A
